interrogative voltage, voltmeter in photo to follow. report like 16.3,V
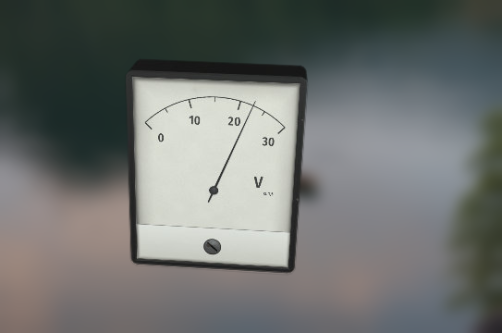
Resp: 22.5,V
